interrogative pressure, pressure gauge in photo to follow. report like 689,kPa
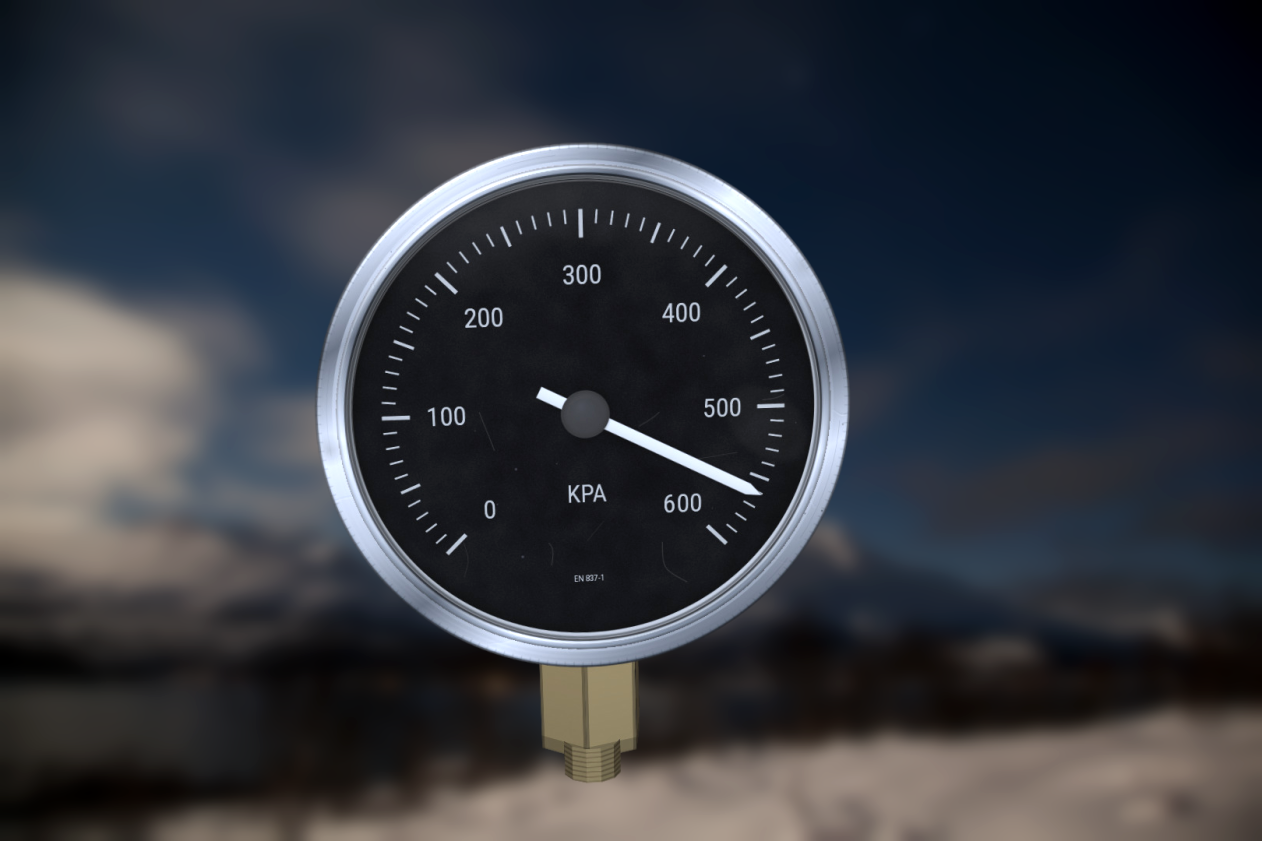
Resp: 560,kPa
